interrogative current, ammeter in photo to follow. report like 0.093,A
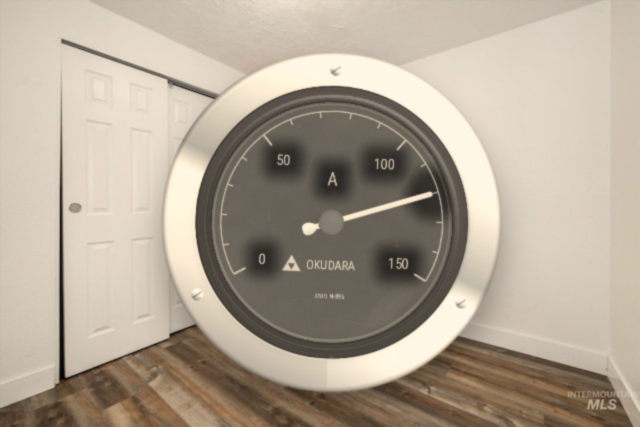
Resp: 120,A
